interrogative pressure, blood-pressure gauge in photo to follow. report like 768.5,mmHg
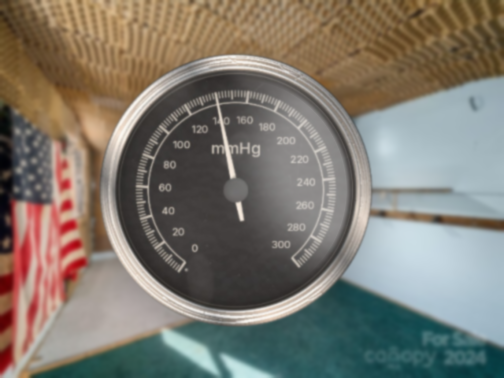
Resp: 140,mmHg
